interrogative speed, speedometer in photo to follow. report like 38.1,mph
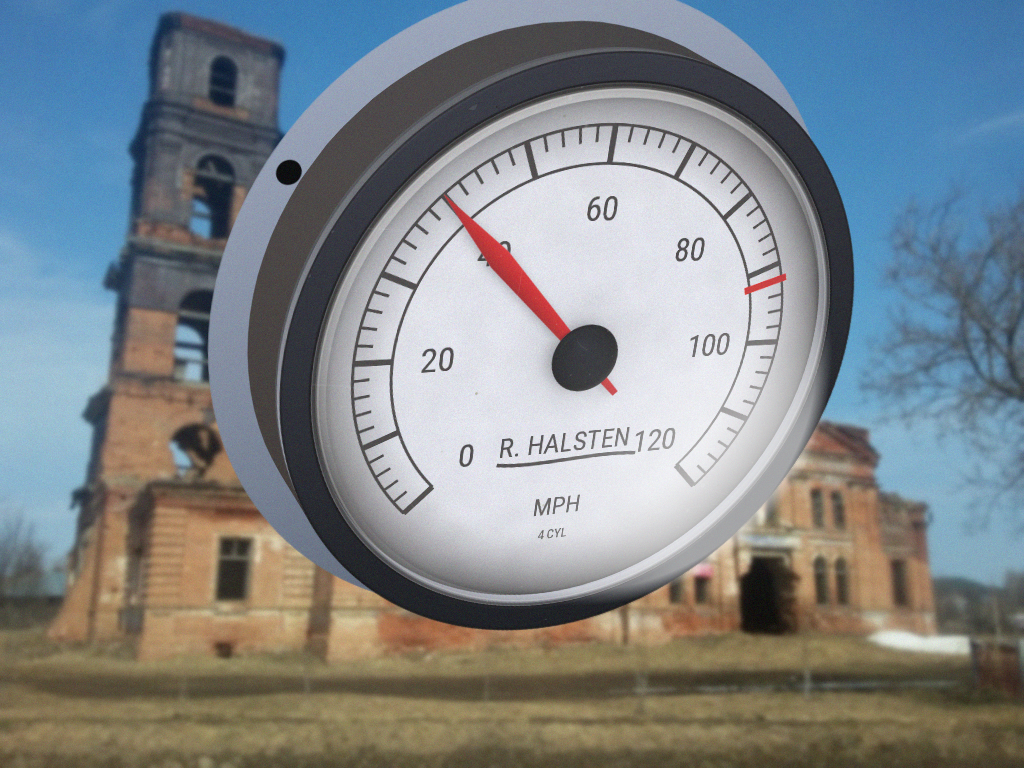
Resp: 40,mph
